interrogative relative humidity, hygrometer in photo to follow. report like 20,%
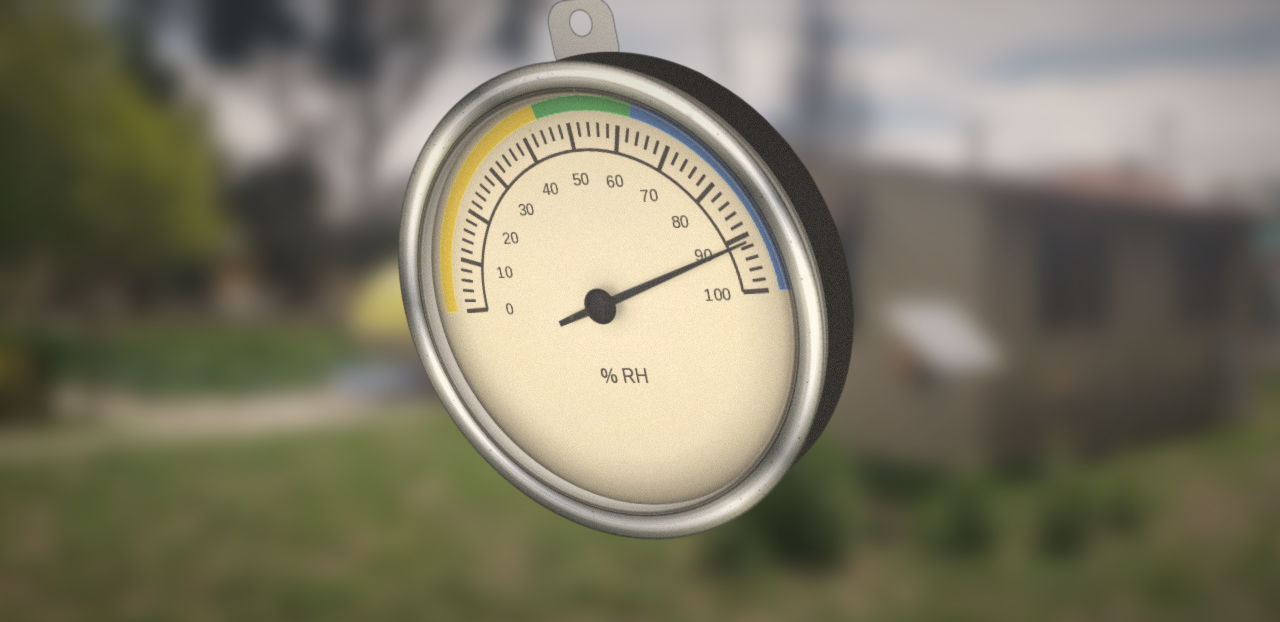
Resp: 91,%
